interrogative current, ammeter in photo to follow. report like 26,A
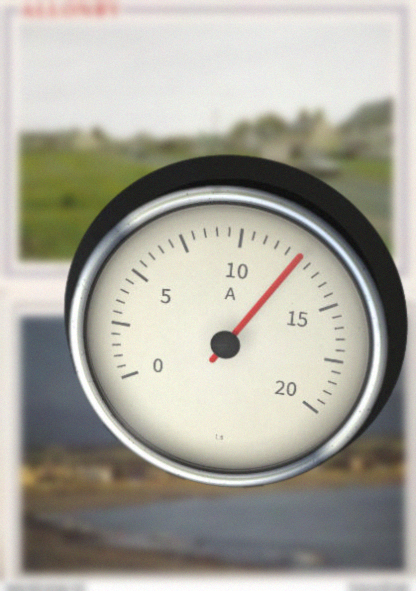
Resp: 12.5,A
